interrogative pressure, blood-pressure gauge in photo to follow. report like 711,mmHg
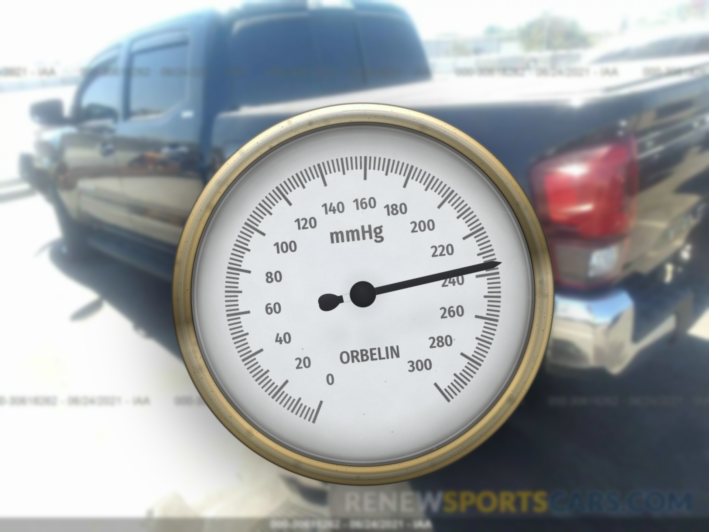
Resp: 236,mmHg
